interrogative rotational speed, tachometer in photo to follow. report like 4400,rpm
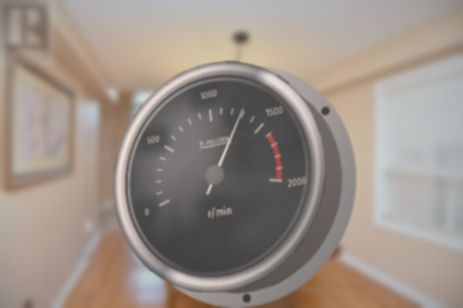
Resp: 1300,rpm
